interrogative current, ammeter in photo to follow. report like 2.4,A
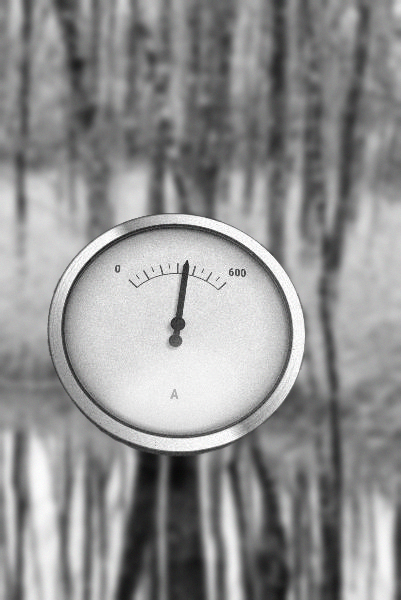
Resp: 350,A
